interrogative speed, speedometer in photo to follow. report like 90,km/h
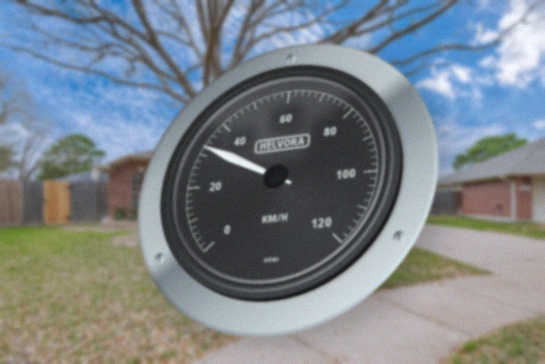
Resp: 32,km/h
